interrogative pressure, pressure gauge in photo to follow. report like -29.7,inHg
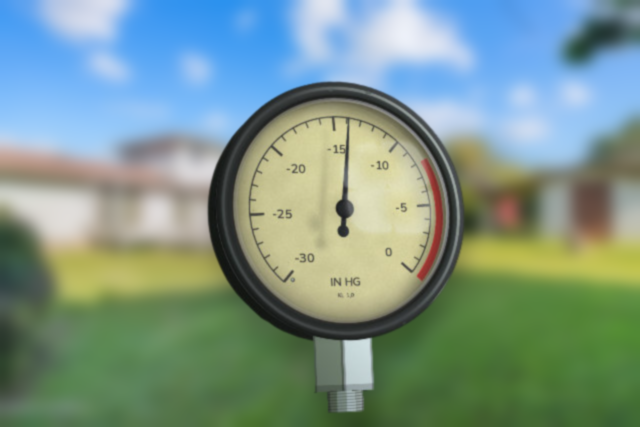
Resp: -14,inHg
